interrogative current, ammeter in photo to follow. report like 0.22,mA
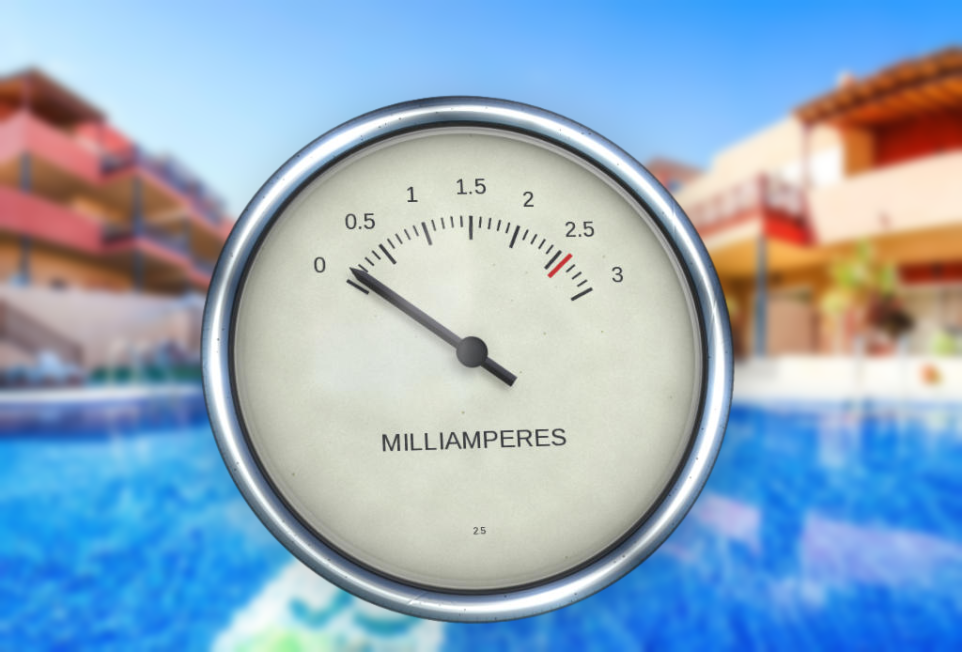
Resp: 0.1,mA
